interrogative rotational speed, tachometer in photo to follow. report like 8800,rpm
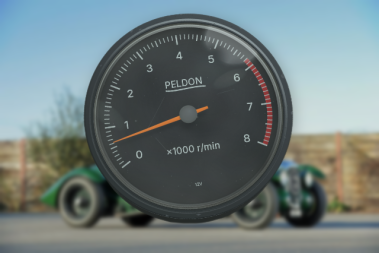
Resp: 600,rpm
